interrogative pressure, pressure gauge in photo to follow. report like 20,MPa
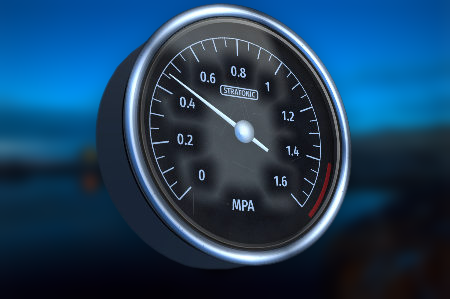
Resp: 0.45,MPa
